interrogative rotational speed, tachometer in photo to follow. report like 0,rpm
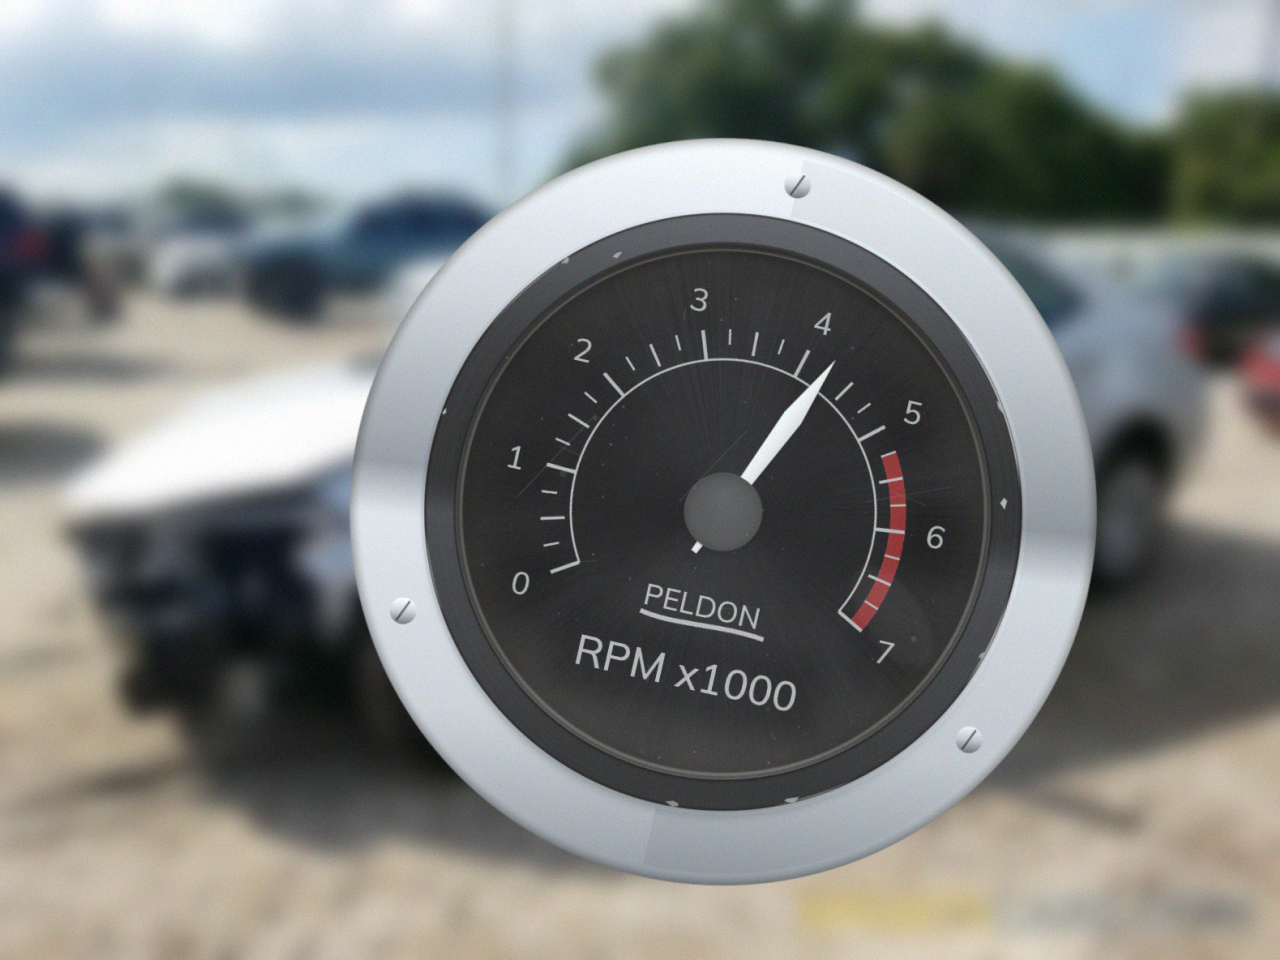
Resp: 4250,rpm
